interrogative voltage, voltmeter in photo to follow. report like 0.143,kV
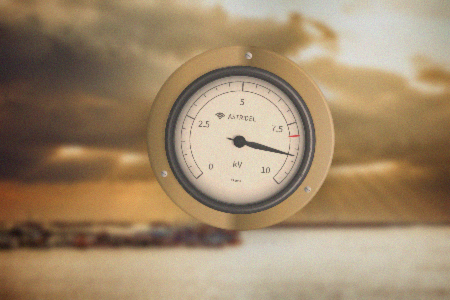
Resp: 8.75,kV
